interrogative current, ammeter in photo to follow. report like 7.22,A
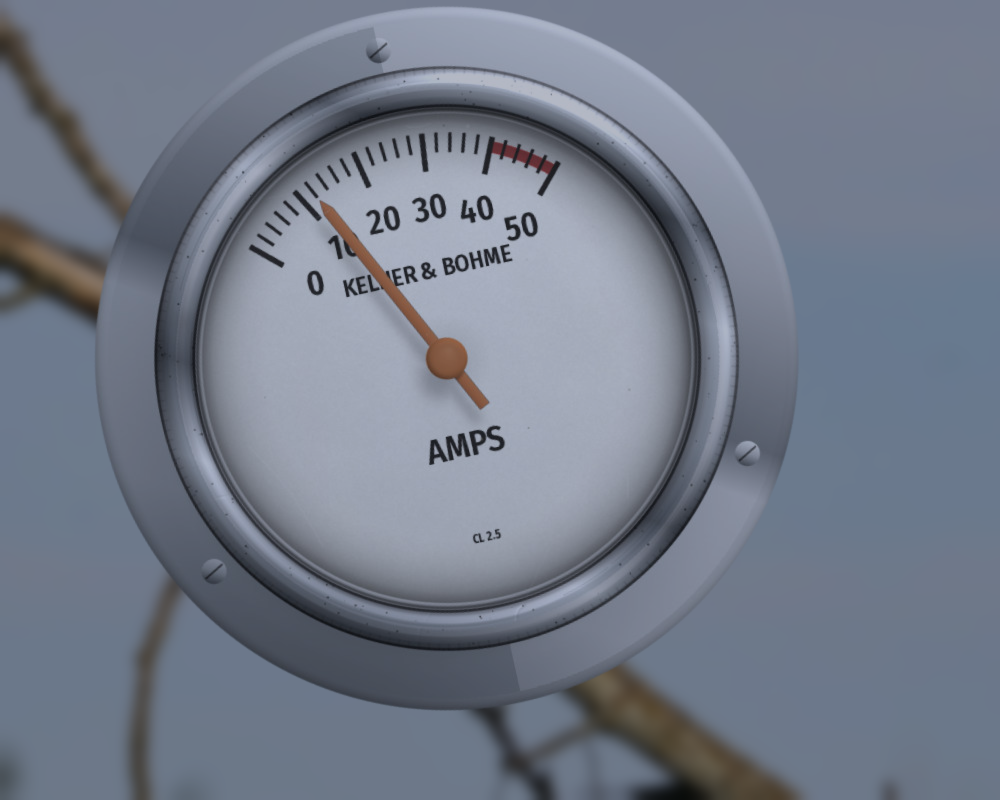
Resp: 12,A
